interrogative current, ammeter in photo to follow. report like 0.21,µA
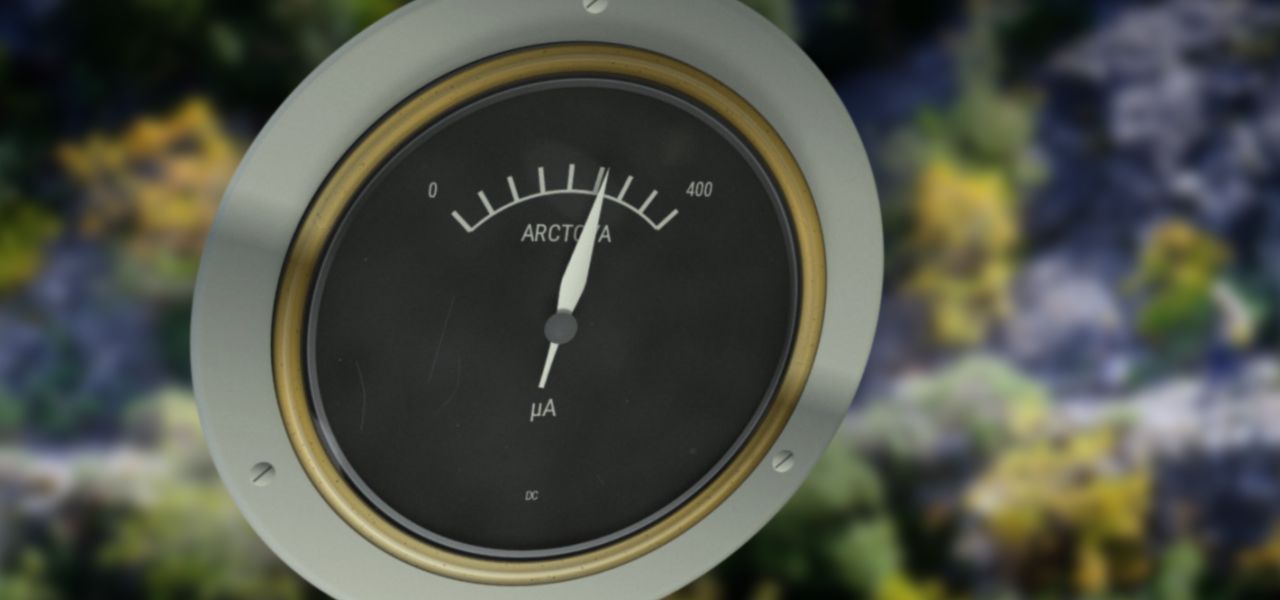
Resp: 250,µA
